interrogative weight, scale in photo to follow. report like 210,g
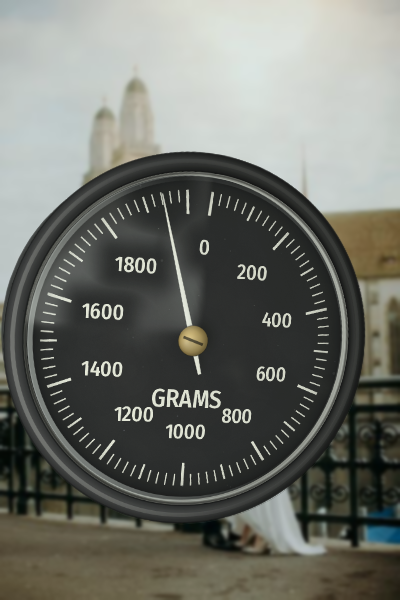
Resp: 1940,g
